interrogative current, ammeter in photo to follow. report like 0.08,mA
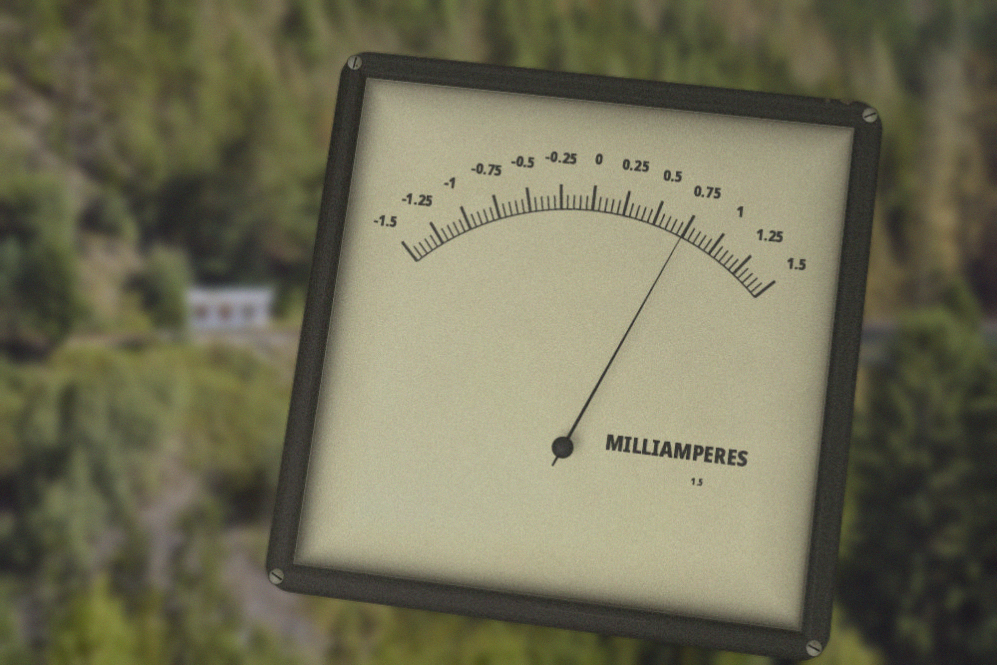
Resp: 0.75,mA
